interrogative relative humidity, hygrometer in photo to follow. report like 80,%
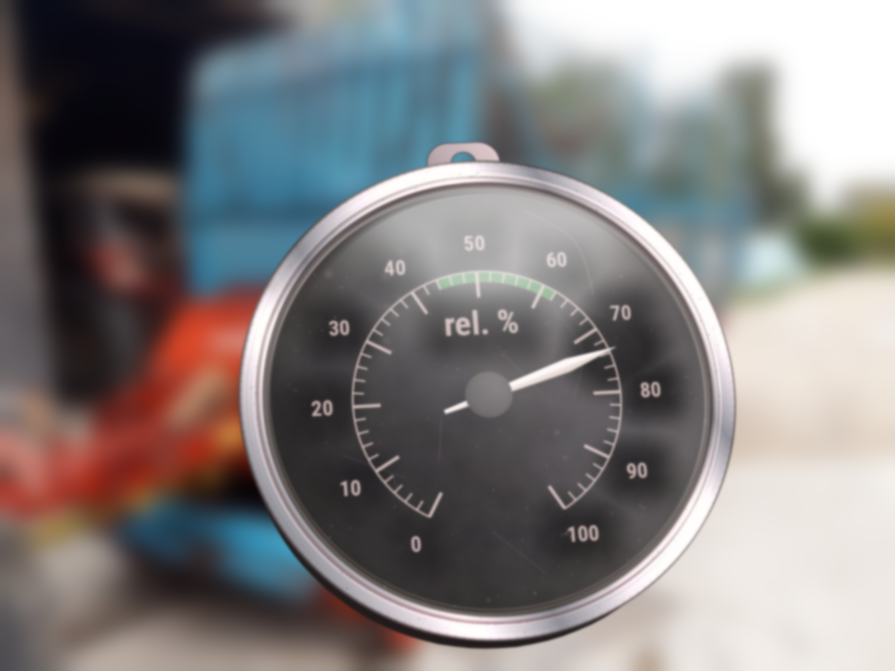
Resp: 74,%
